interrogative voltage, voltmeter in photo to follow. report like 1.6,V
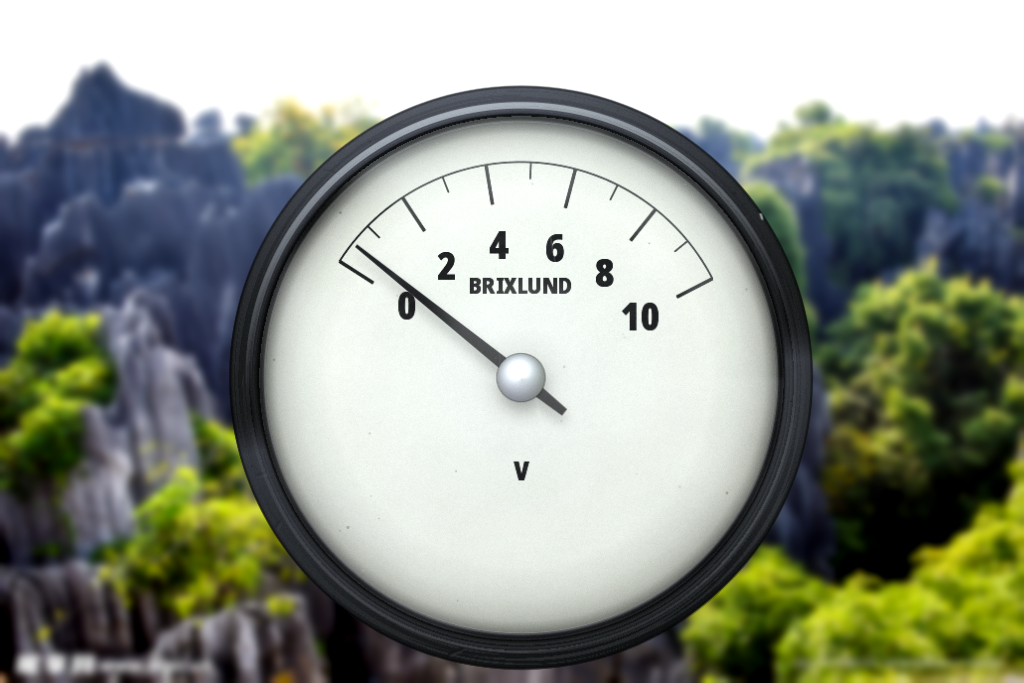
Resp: 0.5,V
